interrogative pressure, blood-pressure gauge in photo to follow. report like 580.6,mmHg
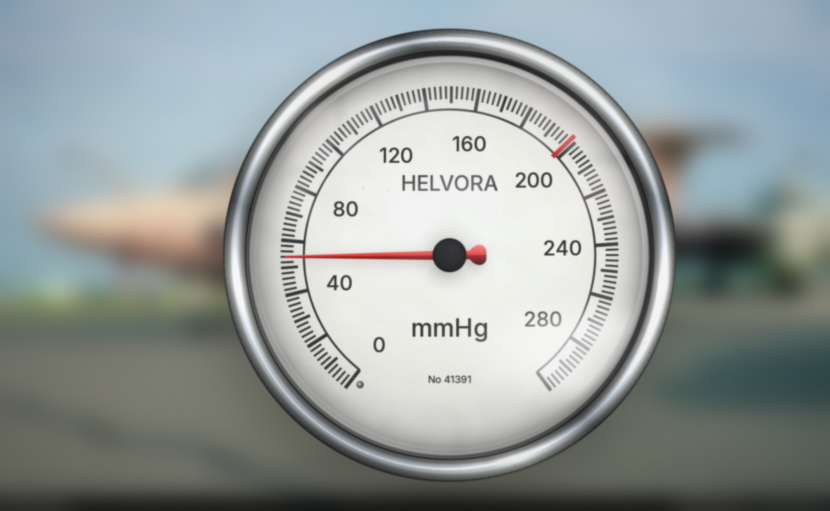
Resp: 54,mmHg
